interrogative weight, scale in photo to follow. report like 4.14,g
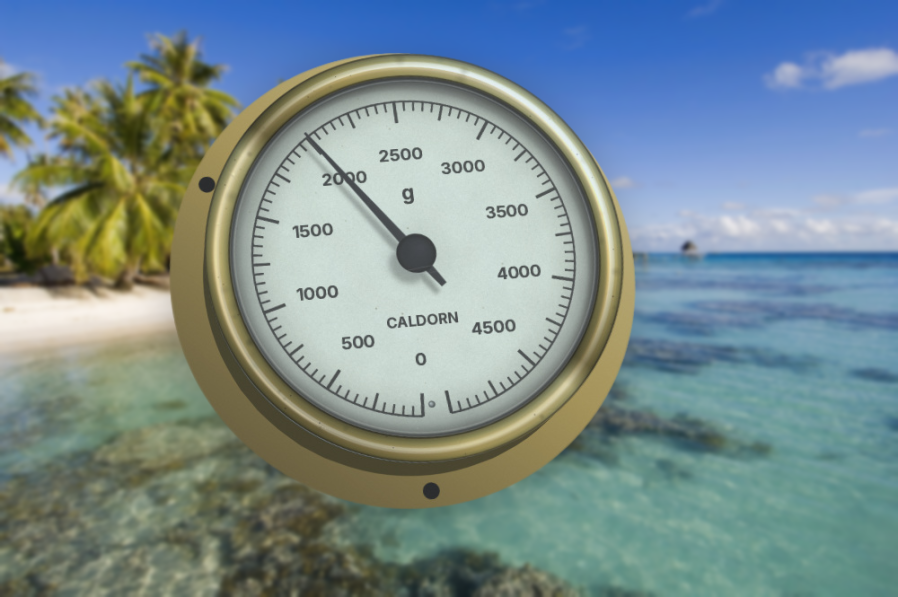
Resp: 2000,g
